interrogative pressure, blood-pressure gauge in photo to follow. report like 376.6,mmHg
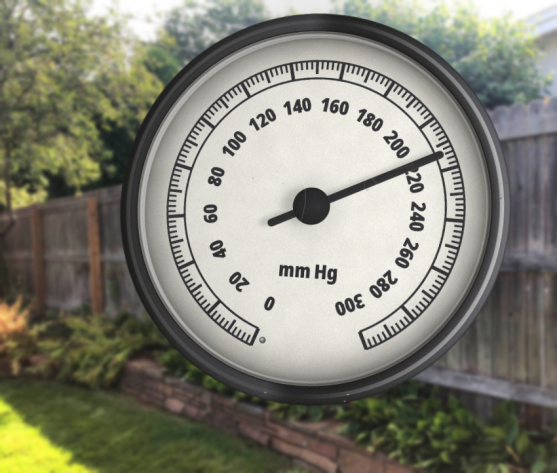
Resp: 214,mmHg
